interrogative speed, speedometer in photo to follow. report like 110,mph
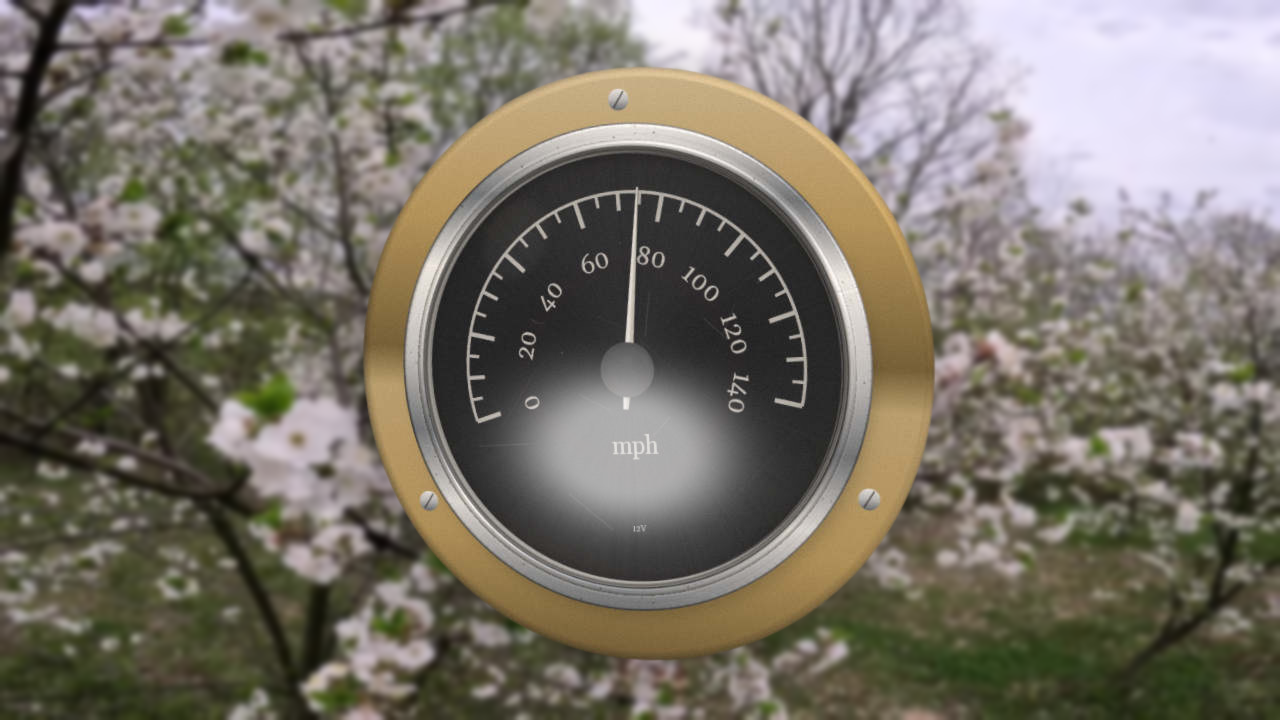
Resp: 75,mph
